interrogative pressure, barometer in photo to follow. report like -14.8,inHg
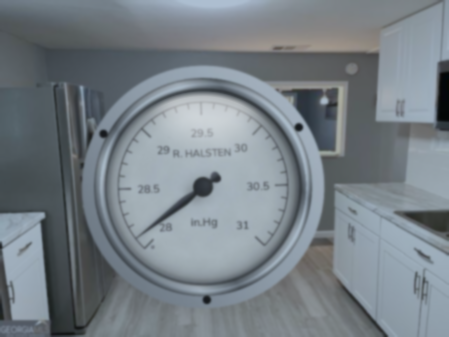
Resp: 28.1,inHg
